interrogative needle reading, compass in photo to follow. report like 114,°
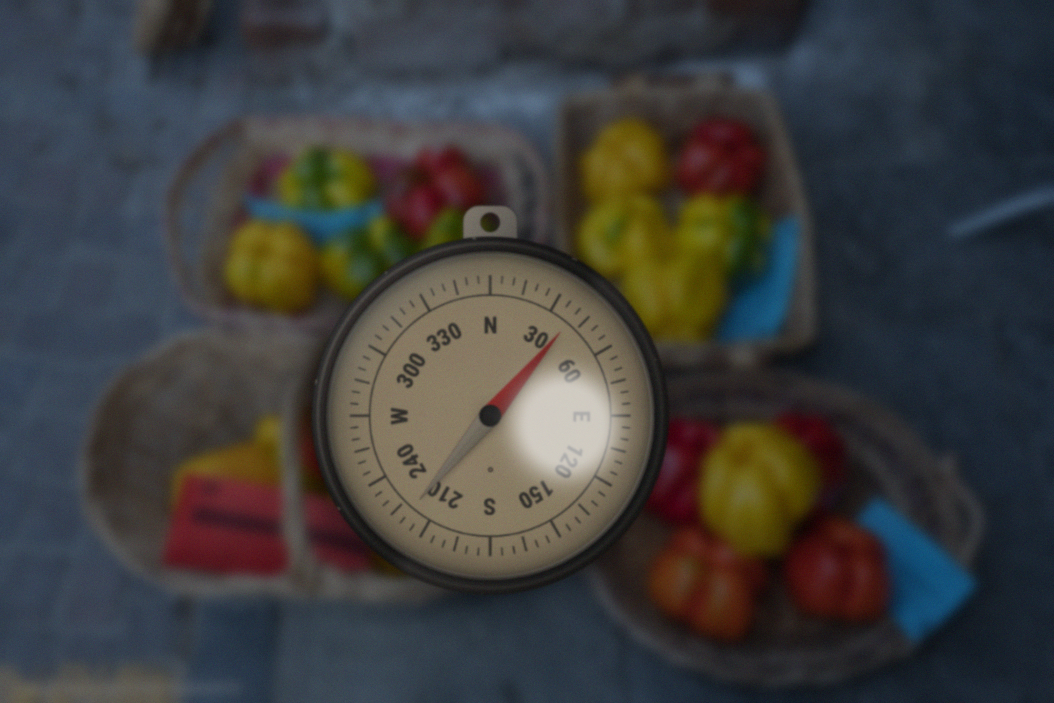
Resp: 40,°
